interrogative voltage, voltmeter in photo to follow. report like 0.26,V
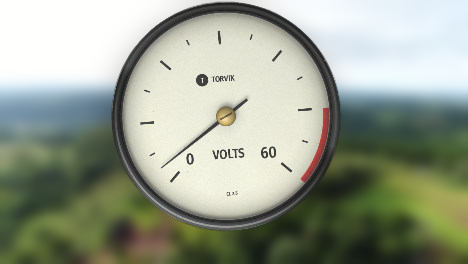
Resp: 2.5,V
